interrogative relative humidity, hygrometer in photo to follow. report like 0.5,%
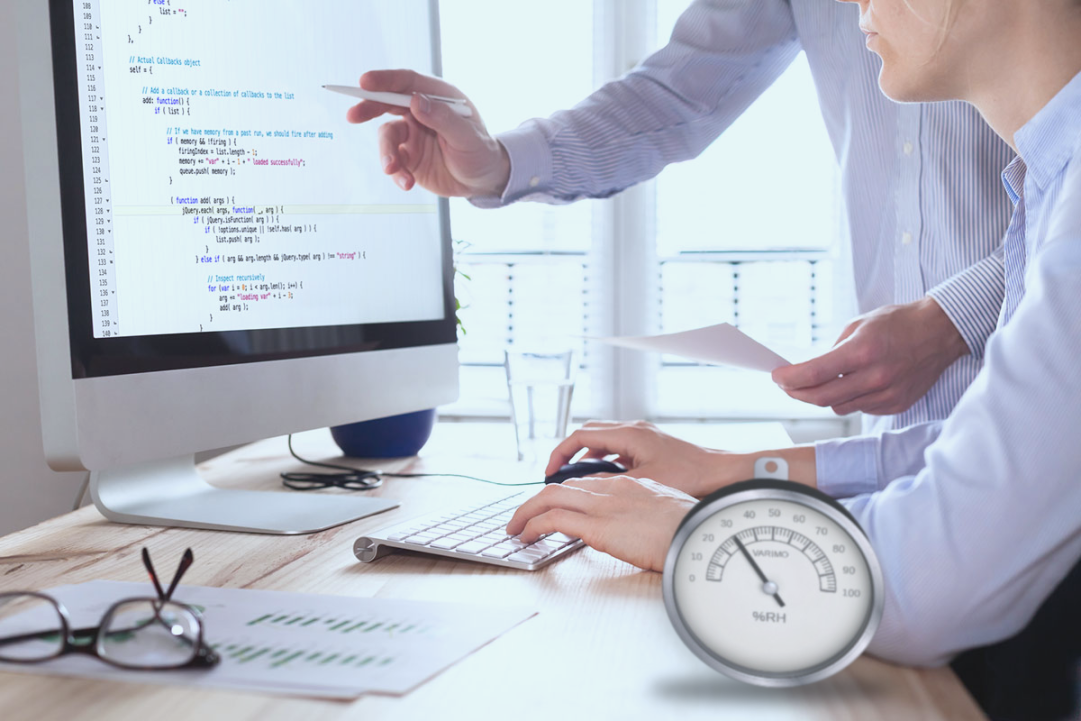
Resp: 30,%
